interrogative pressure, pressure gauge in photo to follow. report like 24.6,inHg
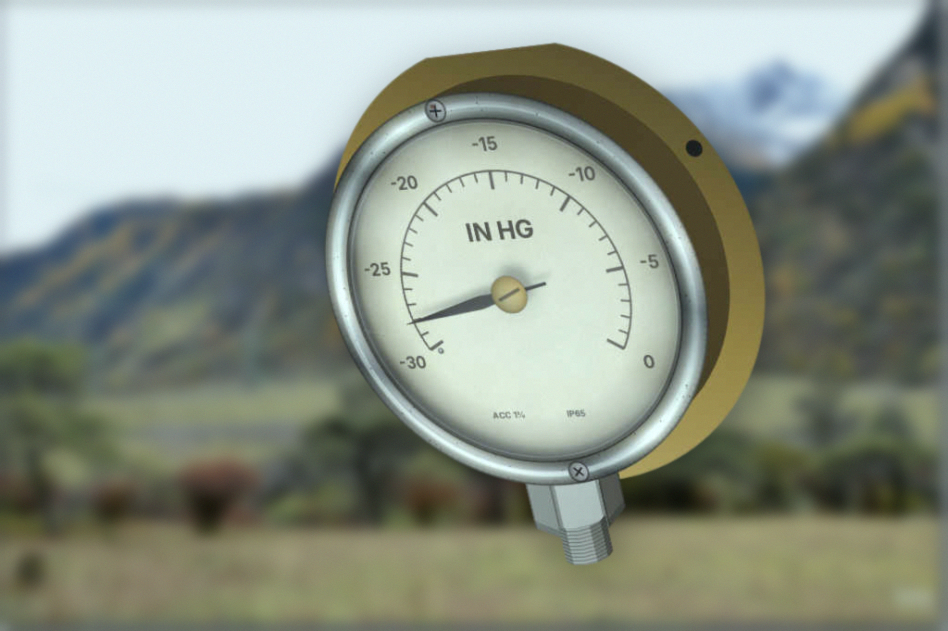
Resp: -28,inHg
